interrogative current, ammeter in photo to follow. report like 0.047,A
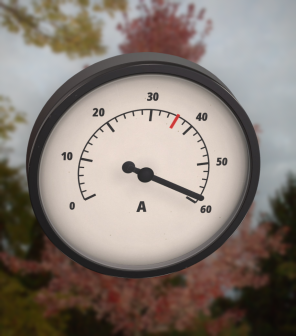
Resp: 58,A
